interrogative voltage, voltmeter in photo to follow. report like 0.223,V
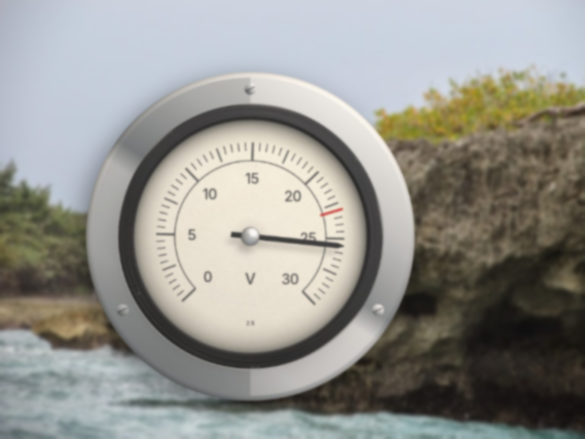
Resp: 25.5,V
